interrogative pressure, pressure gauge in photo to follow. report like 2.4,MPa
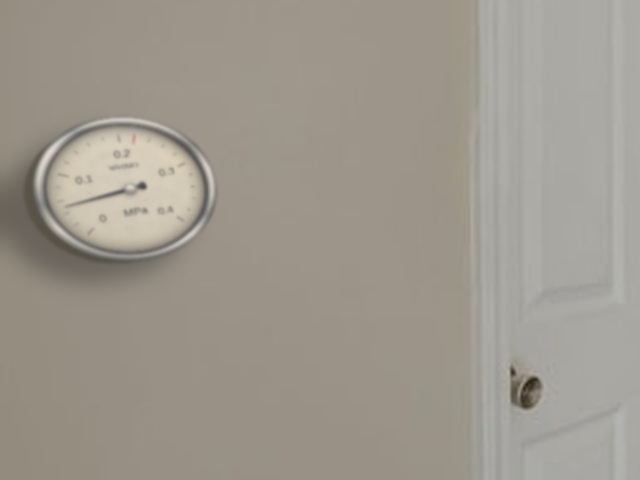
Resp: 0.05,MPa
